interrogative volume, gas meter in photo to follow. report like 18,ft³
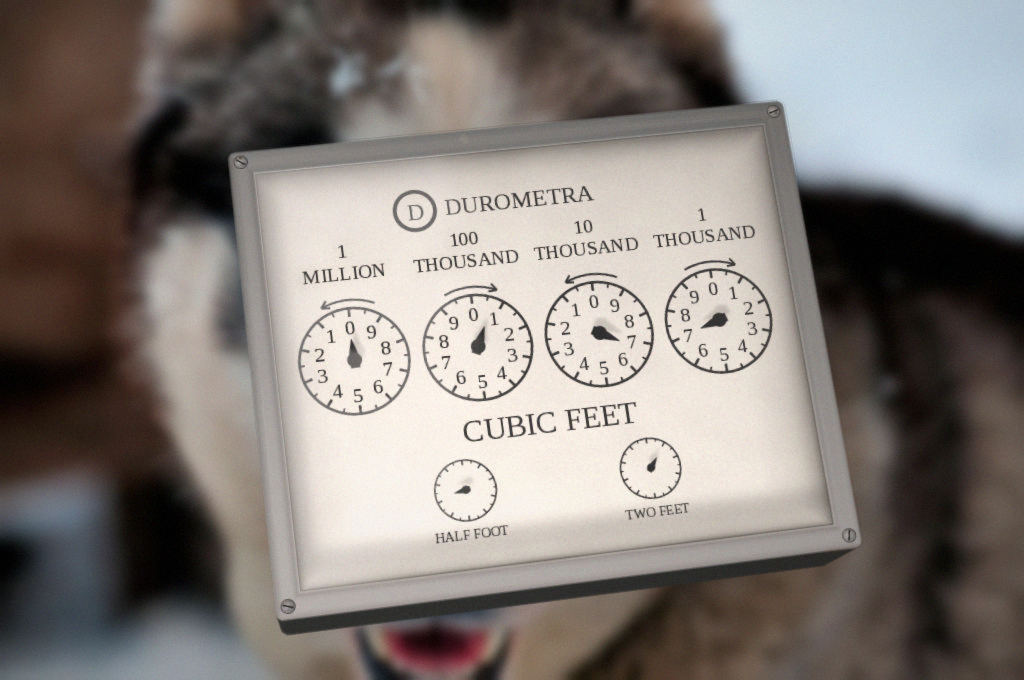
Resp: 6700,ft³
